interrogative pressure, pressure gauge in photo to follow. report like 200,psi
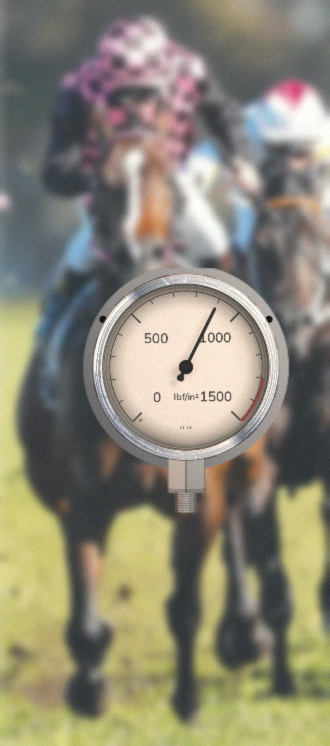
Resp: 900,psi
